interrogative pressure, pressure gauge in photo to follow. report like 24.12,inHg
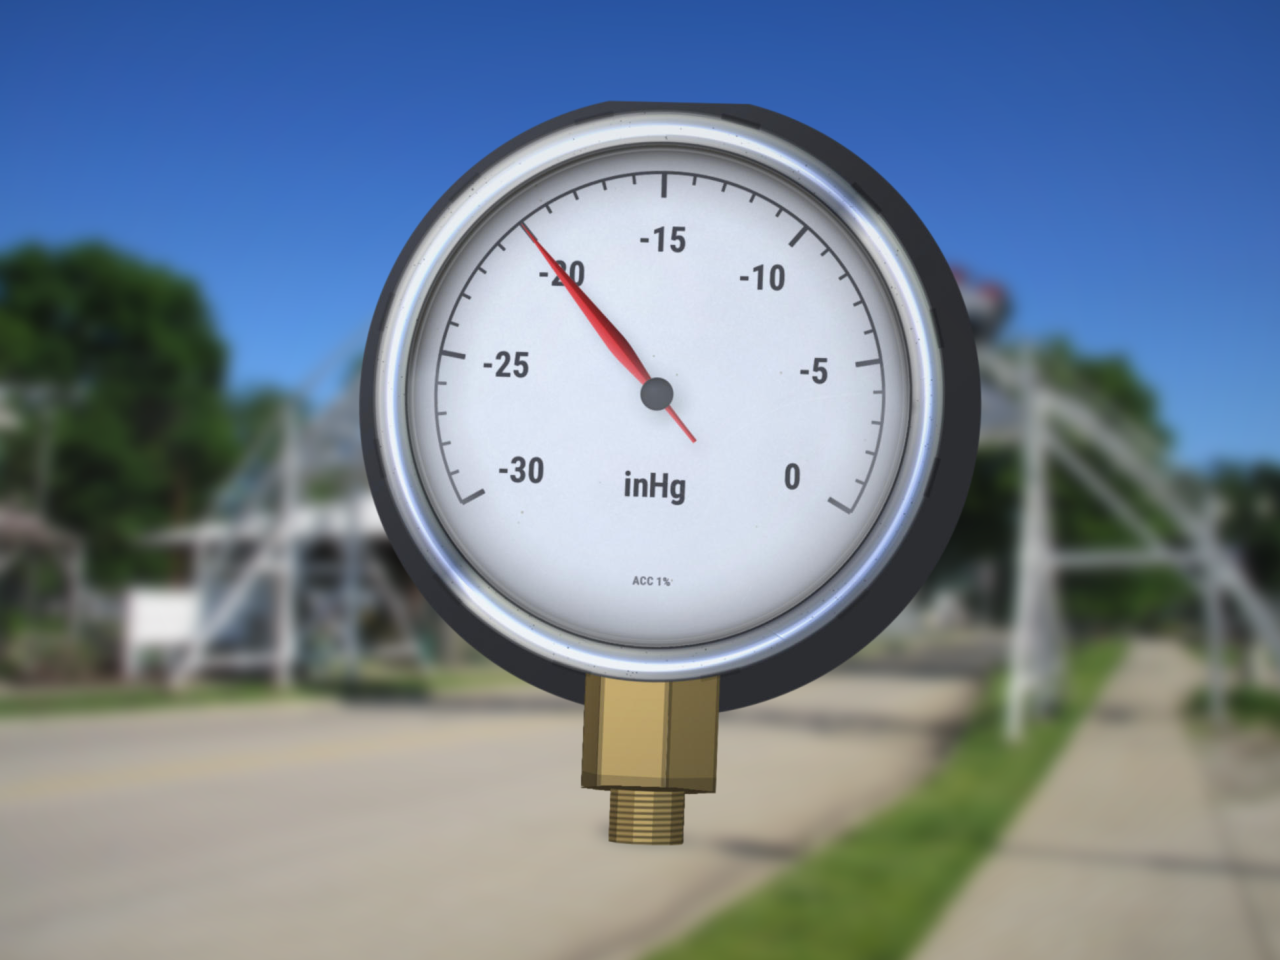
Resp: -20,inHg
